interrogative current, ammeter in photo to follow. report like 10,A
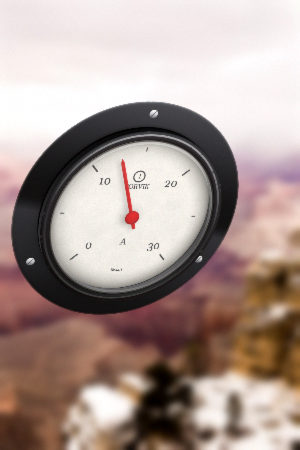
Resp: 12.5,A
